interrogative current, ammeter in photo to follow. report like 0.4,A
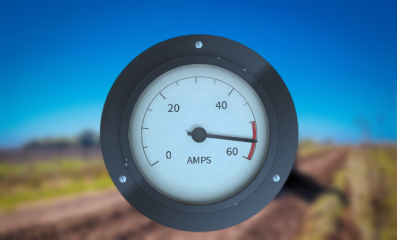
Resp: 55,A
